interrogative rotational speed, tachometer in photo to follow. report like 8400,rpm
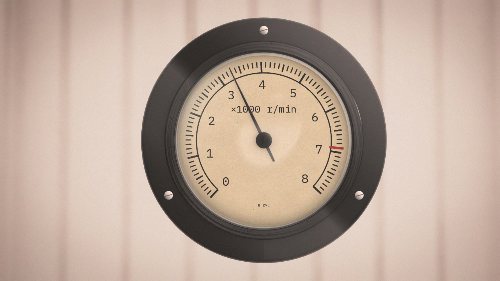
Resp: 3300,rpm
